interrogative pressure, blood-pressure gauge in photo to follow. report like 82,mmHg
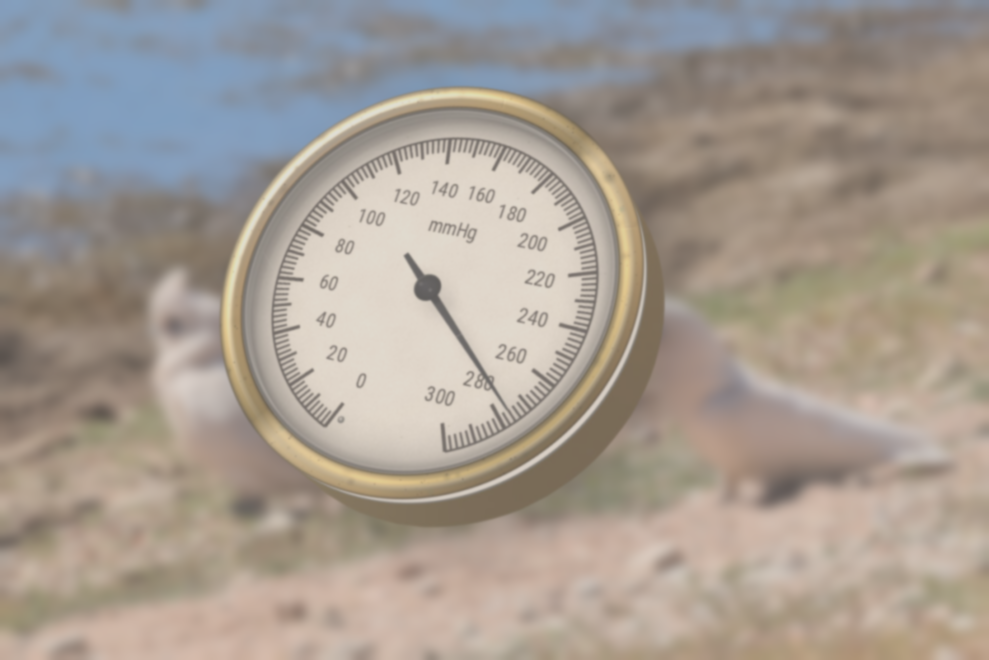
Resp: 276,mmHg
